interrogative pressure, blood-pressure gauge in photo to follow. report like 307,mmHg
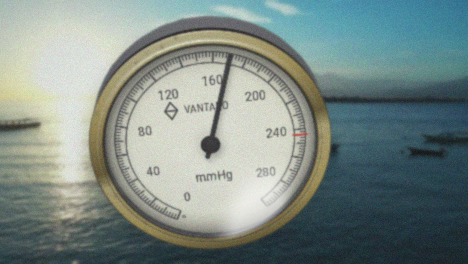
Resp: 170,mmHg
